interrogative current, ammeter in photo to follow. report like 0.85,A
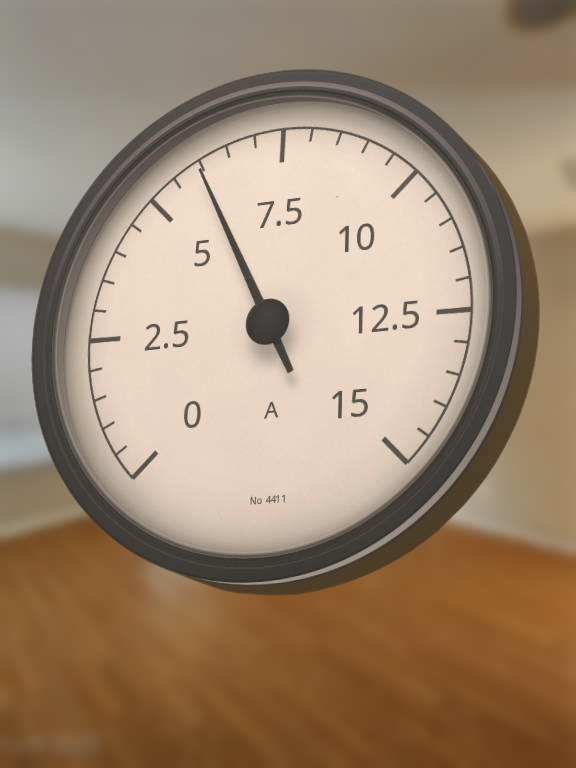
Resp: 6,A
